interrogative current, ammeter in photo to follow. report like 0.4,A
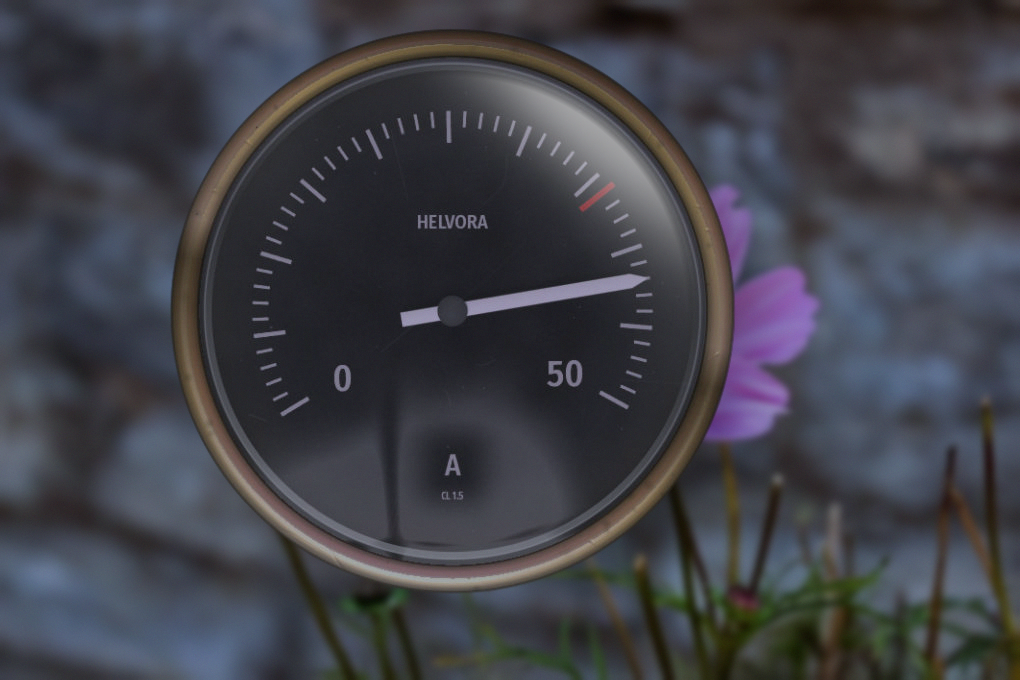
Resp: 42,A
